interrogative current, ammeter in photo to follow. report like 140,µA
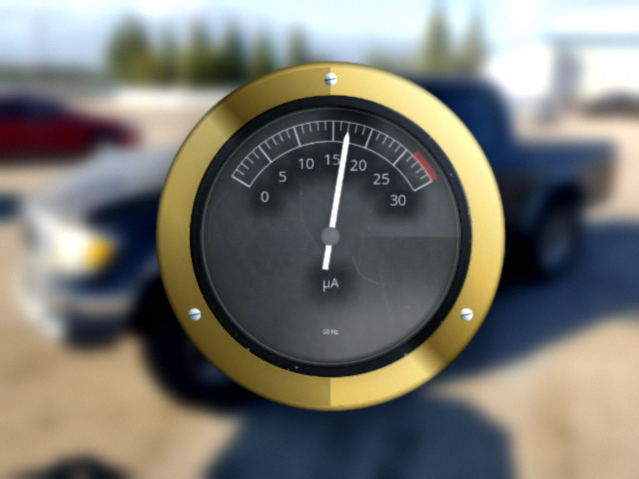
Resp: 17,µA
